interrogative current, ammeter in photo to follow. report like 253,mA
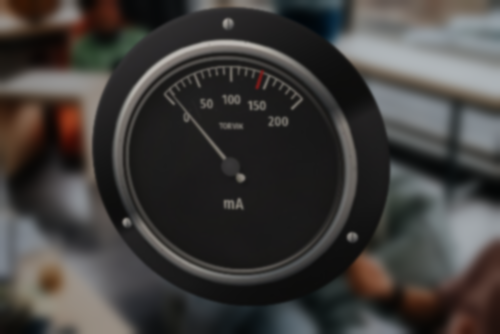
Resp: 10,mA
